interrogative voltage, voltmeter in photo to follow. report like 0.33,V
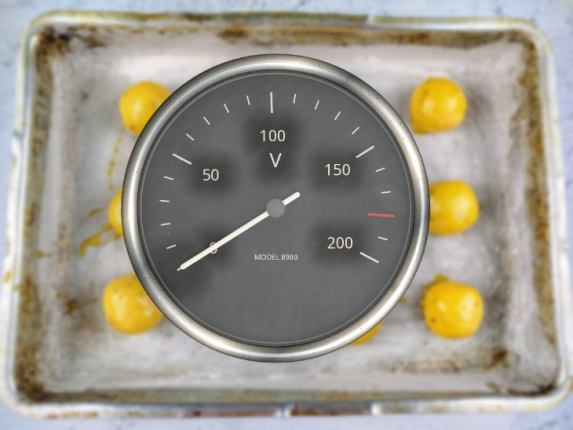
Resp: 0,V
